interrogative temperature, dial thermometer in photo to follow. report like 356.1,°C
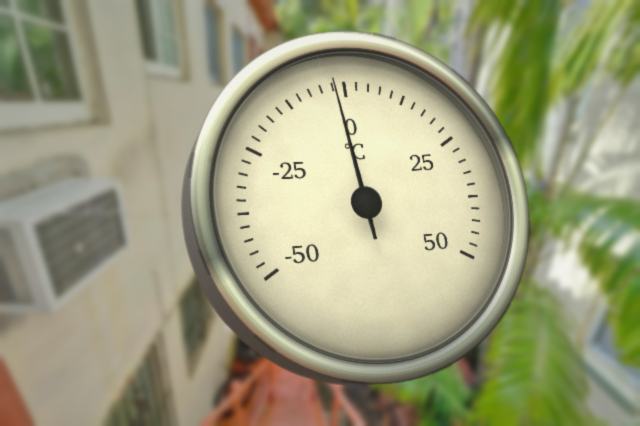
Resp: -2.5,°C
